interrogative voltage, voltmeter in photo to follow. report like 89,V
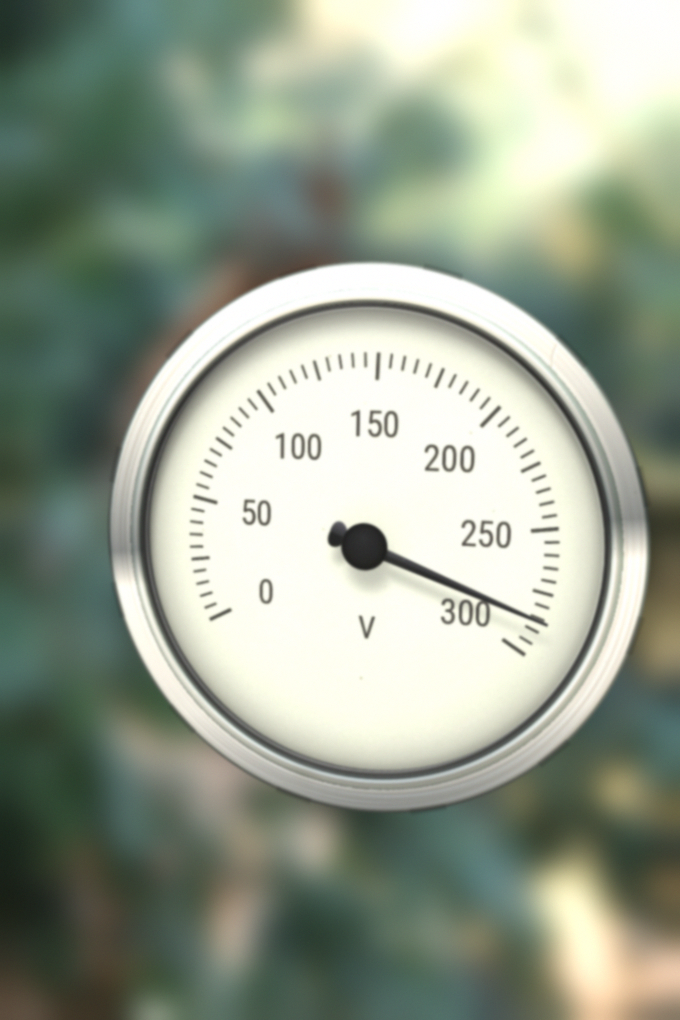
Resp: 285,V
